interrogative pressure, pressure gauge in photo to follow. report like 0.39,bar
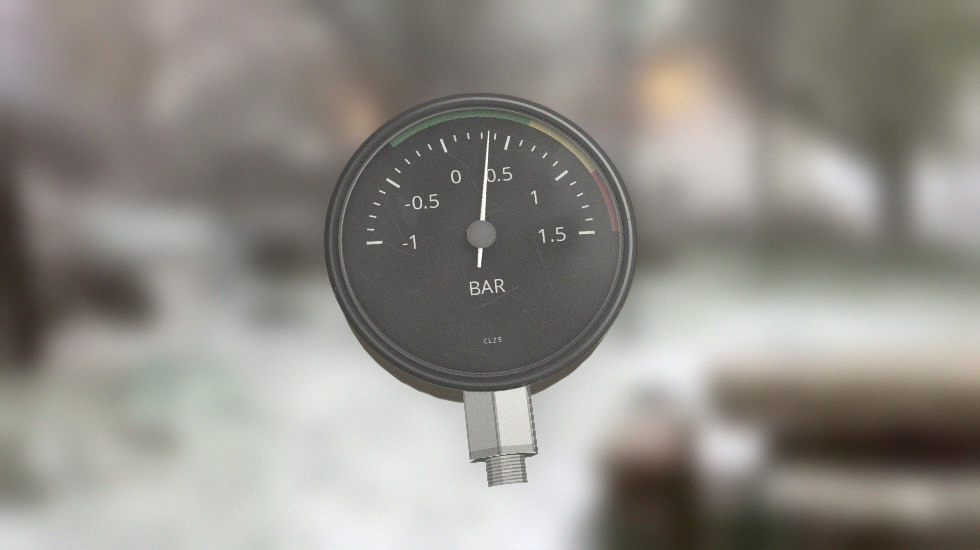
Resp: 0.35,bar
